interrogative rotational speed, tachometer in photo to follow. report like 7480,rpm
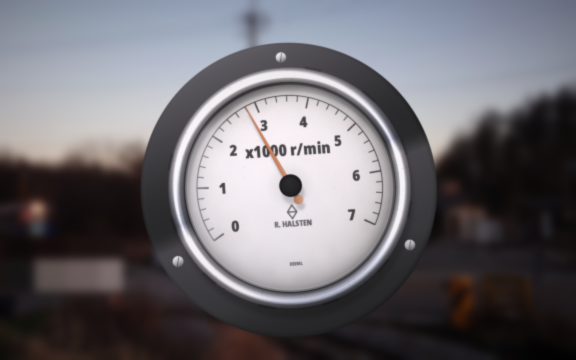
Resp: 2800,rpm
